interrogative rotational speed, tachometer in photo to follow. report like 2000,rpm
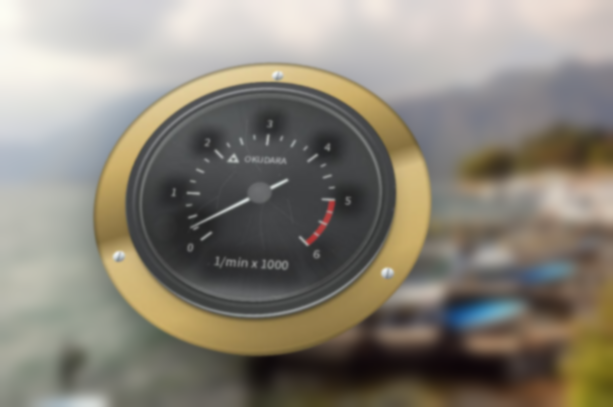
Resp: 250,rpm
